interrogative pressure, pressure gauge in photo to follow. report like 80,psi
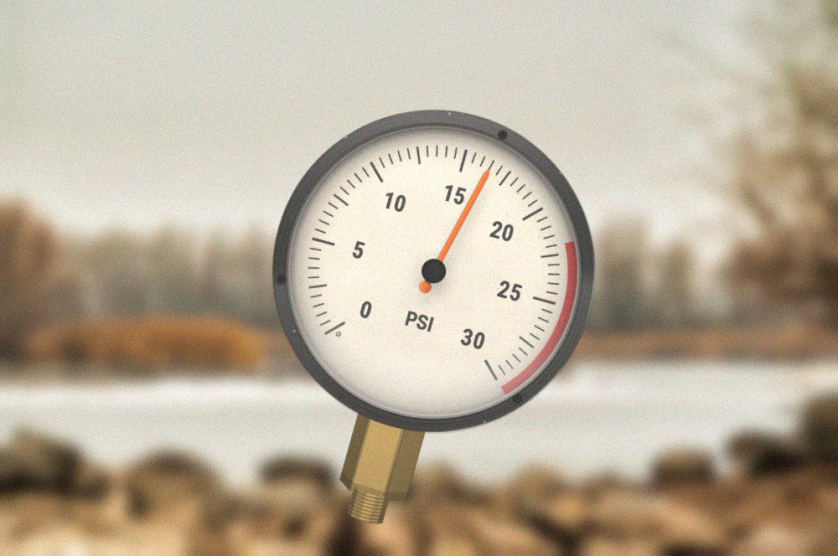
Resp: 16.5,psi
